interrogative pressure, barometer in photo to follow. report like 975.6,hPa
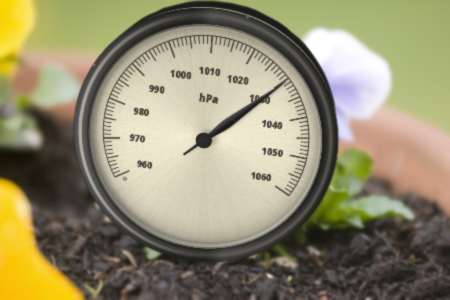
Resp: 1030,hPa
